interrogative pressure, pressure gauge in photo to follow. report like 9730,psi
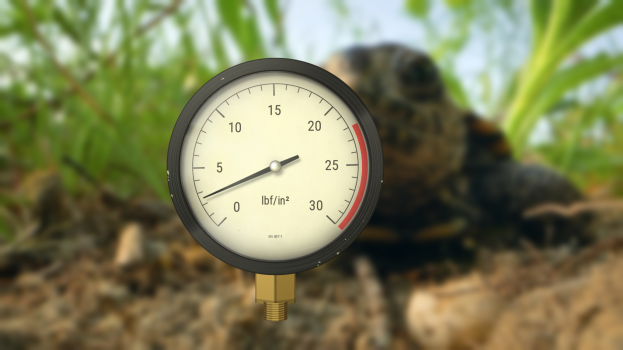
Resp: 2.5,psi
